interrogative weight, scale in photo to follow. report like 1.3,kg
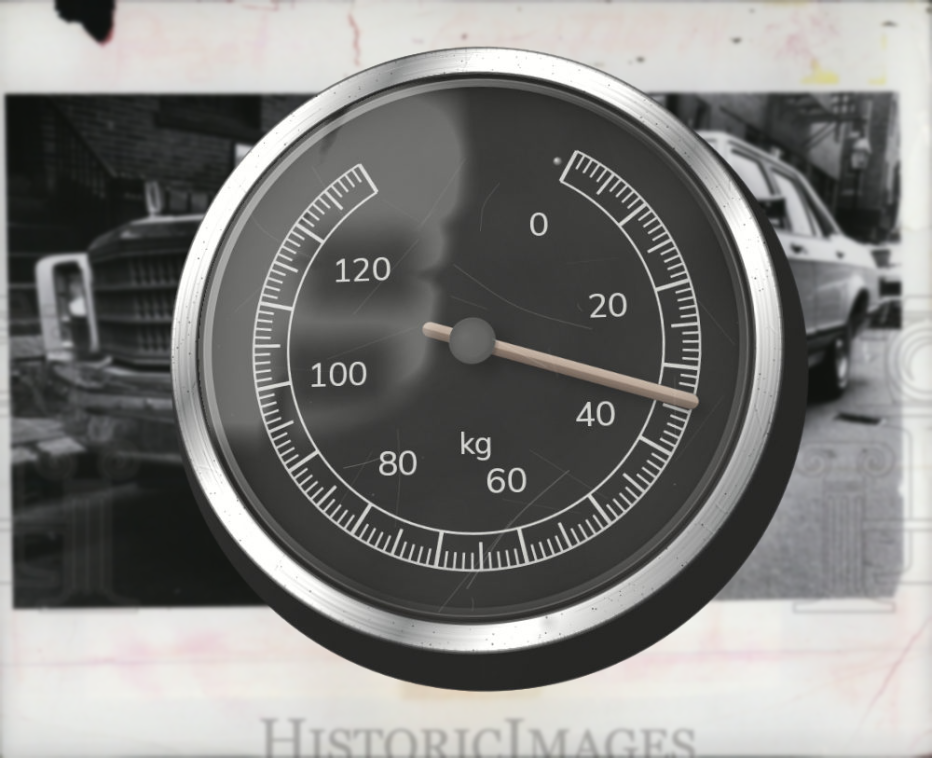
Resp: 34,kg
